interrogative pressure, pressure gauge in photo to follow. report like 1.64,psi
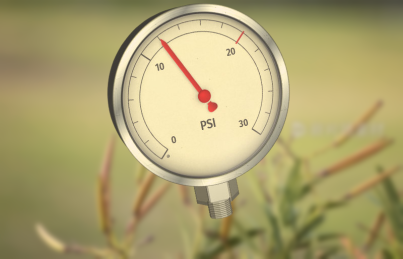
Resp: 12,psi
